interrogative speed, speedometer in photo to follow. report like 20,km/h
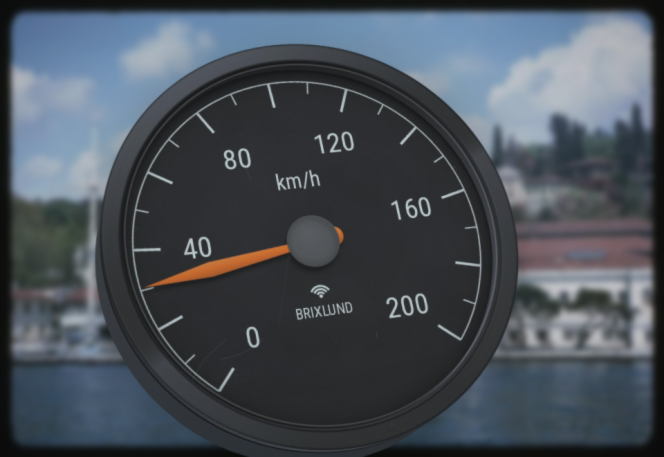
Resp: 30,km/h
